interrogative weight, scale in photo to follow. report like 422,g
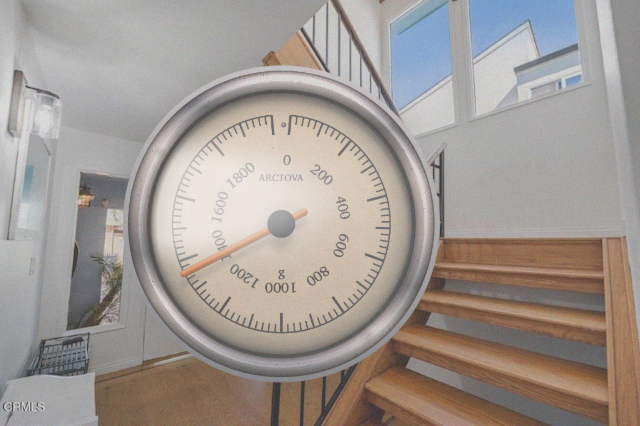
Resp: 1360,g
